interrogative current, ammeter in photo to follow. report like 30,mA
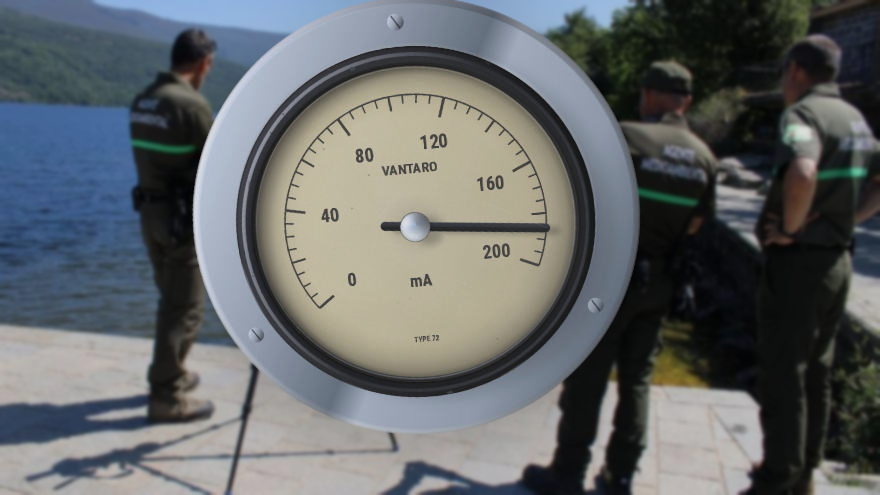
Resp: 185,mA
